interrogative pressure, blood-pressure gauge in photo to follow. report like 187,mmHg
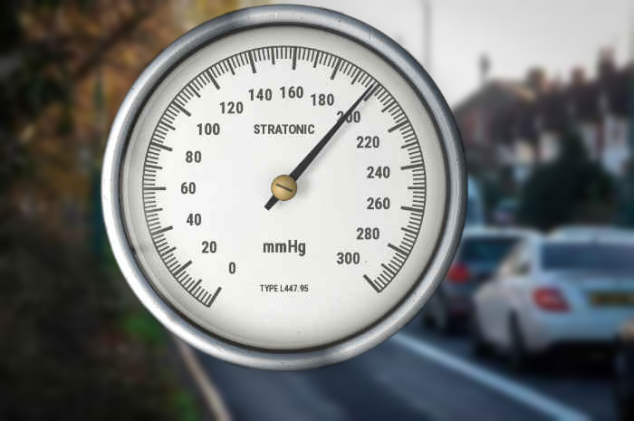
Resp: 198,mmHg
